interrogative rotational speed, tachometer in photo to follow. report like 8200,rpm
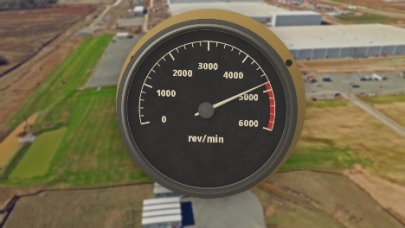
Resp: 4800,rpm
